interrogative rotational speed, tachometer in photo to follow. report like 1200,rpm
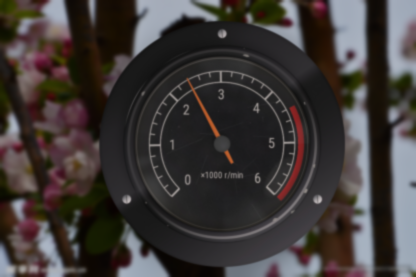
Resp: 2400,rpm
